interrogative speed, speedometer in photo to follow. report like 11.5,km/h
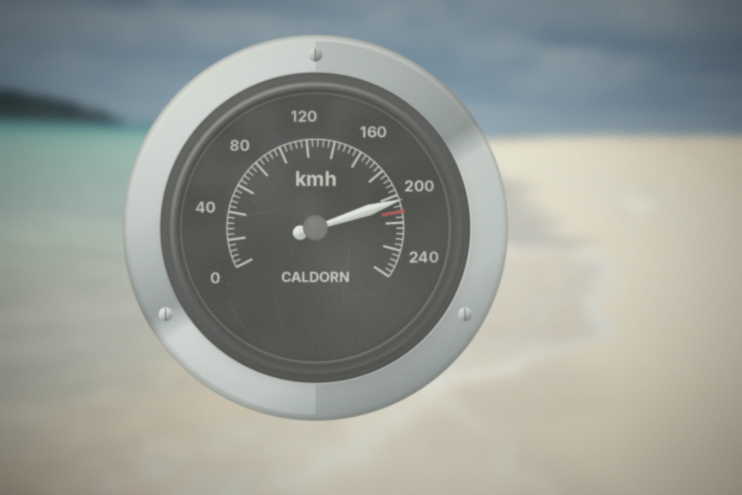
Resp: 204,km/h
